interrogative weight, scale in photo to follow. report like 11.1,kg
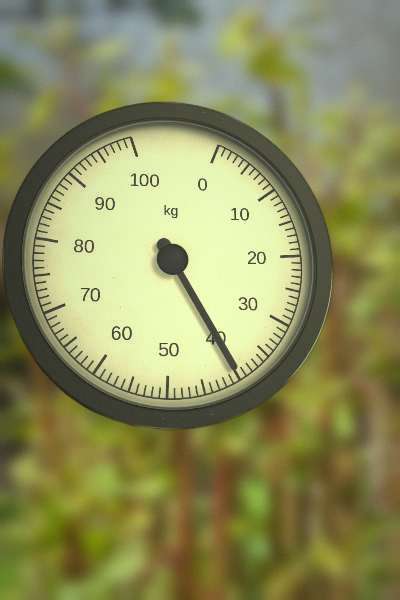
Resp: 40,kg
